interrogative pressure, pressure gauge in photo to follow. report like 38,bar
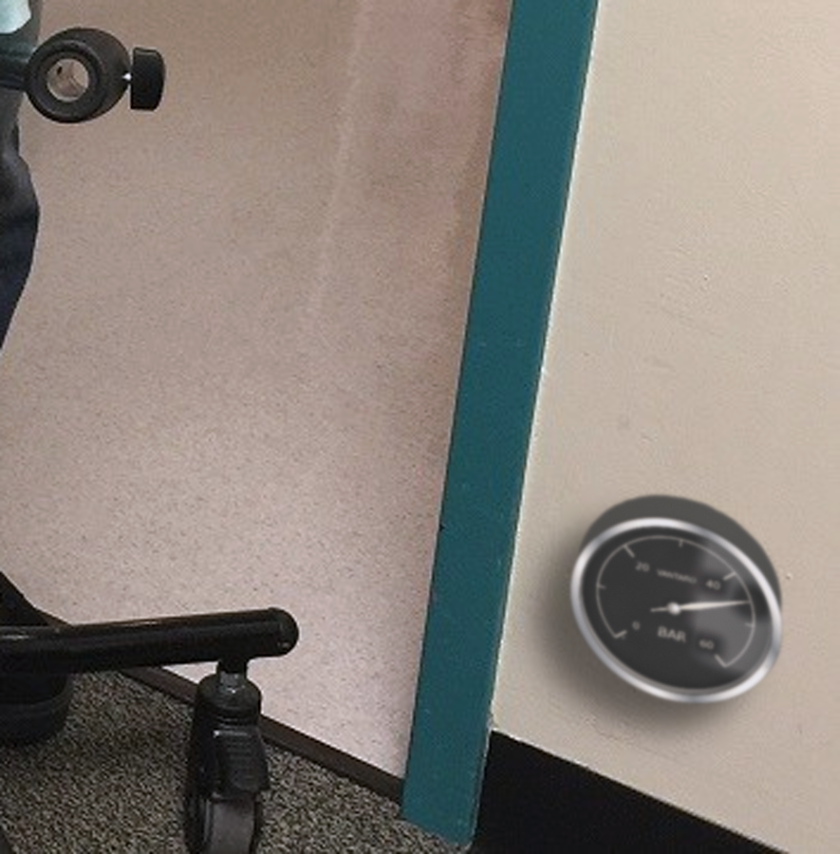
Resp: 45,bar
